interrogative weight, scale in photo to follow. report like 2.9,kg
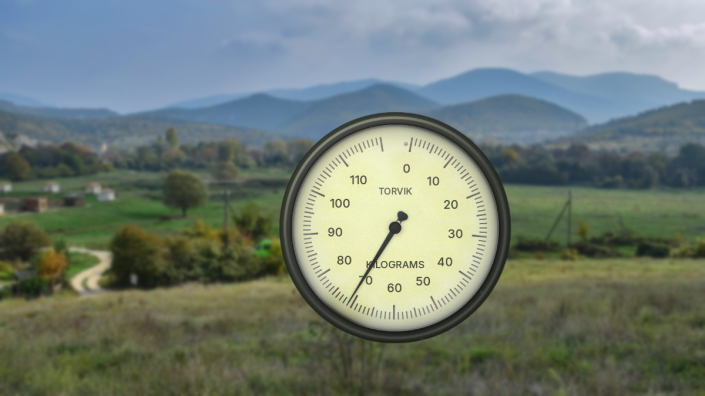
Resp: 71,kg
